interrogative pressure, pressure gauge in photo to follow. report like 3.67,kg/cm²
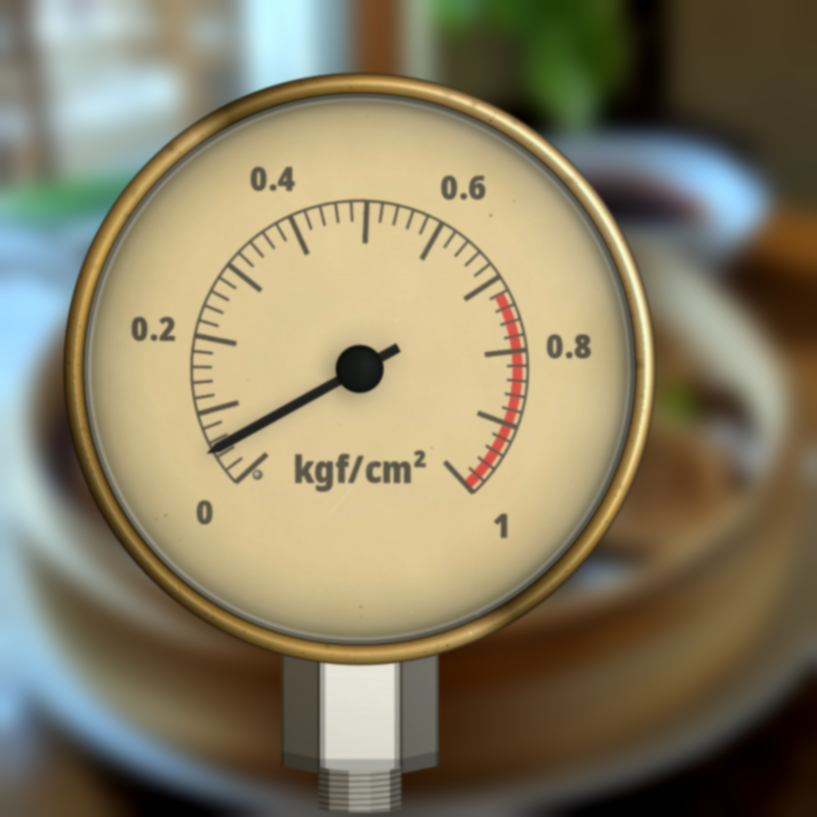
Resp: 0.05,kg/cm²
